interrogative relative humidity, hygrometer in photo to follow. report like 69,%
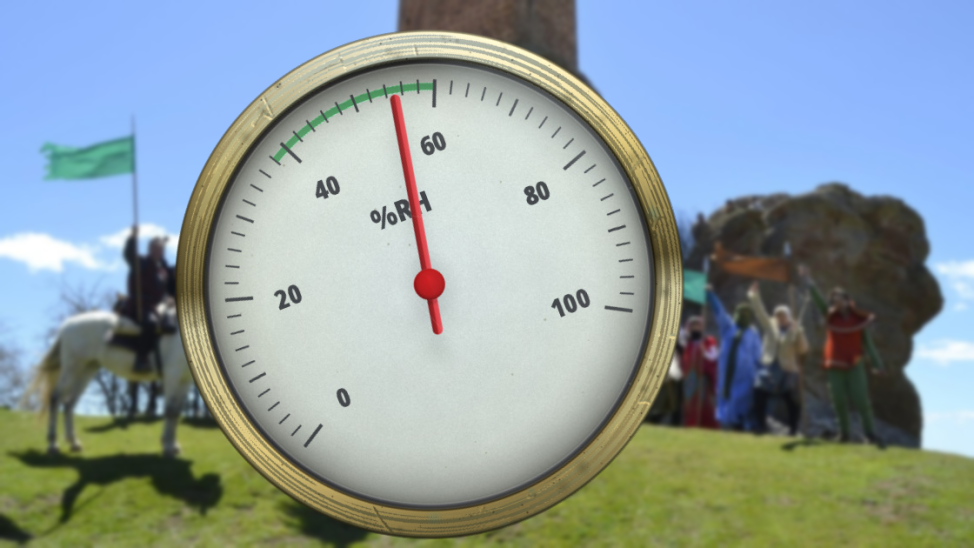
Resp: 55,%
